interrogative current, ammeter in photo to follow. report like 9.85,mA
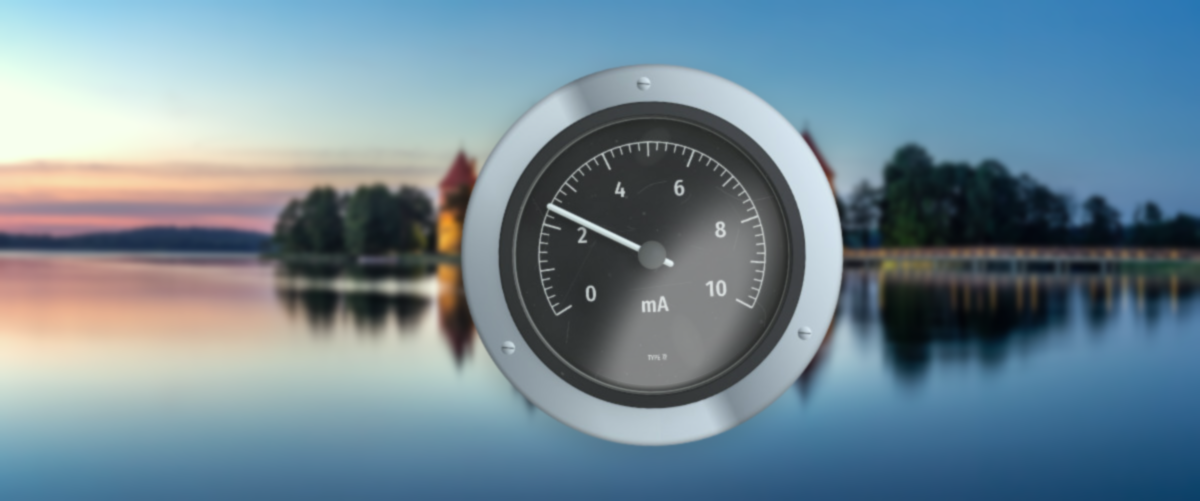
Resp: 2.4,mA
